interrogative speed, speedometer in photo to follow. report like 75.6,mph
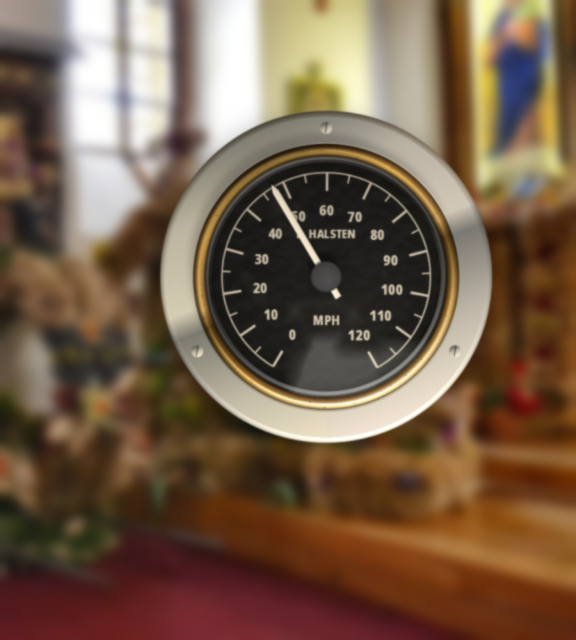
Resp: 47.5,mph
